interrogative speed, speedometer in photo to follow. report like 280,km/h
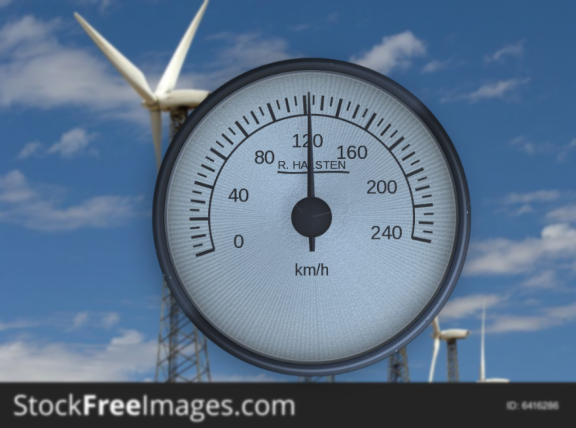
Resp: 122.5,km/h
